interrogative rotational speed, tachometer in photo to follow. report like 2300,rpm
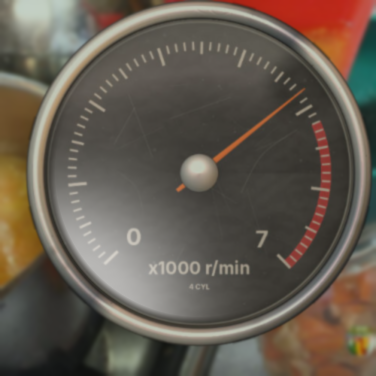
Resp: 4800,rpm
